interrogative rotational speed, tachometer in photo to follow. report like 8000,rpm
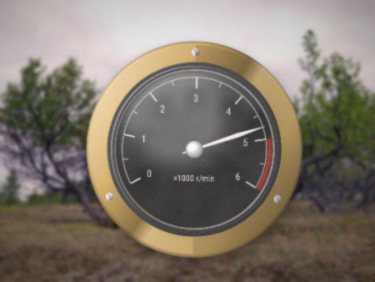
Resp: 4750,rpm
